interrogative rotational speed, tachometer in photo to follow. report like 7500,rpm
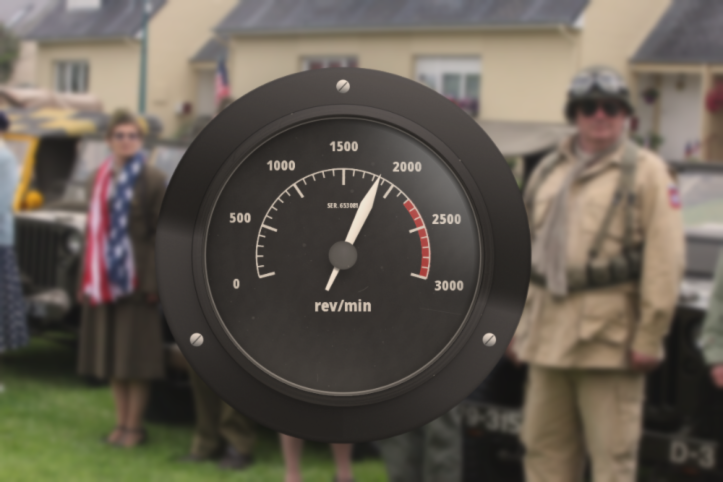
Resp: 1850,rpm
